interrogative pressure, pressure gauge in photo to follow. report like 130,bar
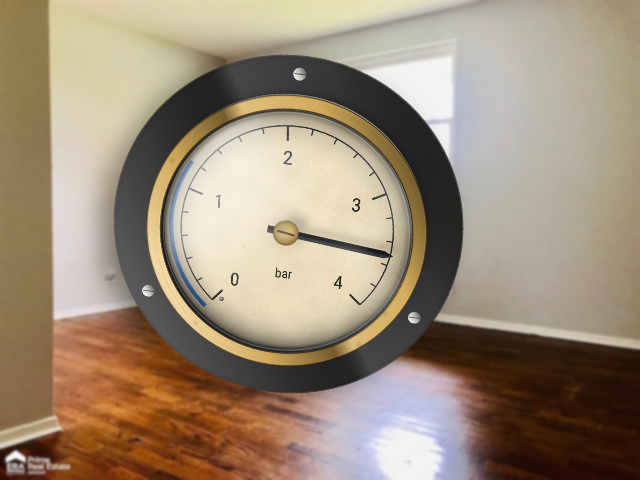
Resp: 3.5,bar
